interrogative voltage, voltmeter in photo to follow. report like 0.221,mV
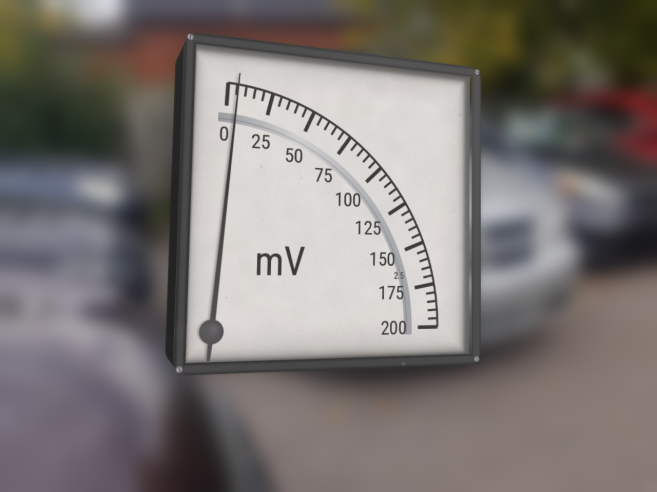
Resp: 5,mV
